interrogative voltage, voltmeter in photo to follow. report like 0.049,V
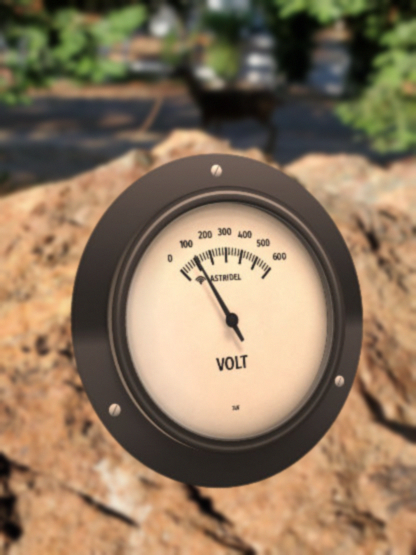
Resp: 100,V
